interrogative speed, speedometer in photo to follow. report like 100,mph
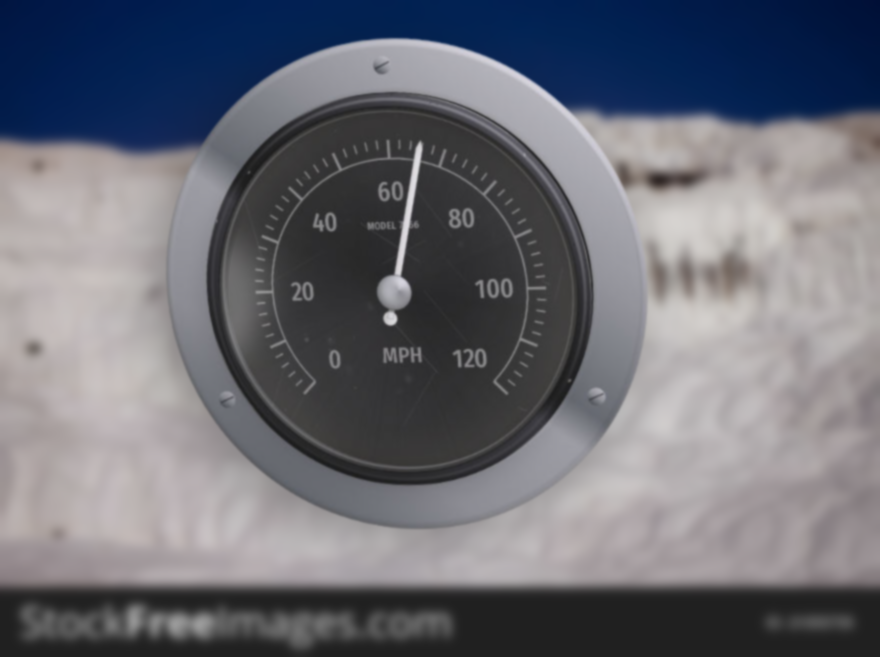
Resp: 66,mph
